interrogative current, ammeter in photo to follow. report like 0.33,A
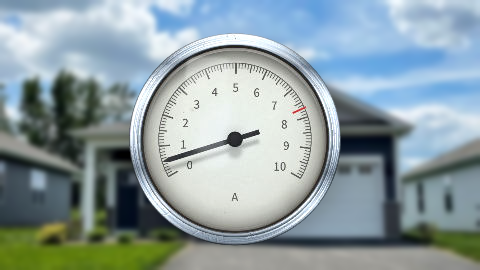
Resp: 0.5,A
